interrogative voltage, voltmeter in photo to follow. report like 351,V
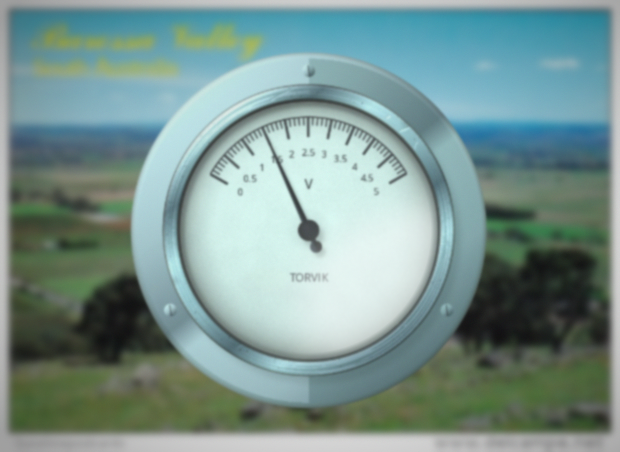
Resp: 1.5,V
